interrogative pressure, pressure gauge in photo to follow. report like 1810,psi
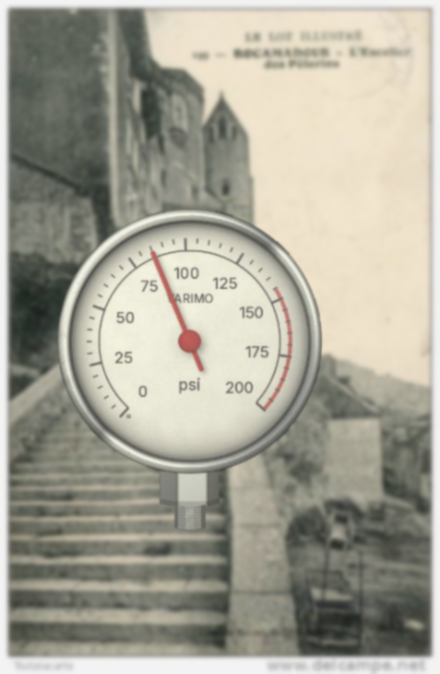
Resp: 85,psi
